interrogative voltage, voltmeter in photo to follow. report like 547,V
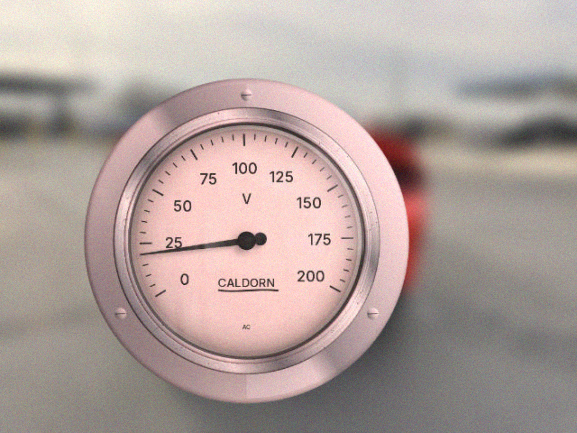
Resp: 20,V
